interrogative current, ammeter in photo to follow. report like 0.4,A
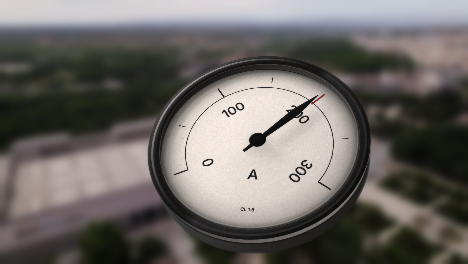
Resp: 200,A
